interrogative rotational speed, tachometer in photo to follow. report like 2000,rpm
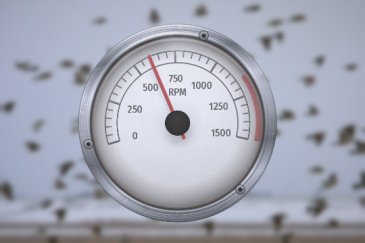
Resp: 600,rpm
